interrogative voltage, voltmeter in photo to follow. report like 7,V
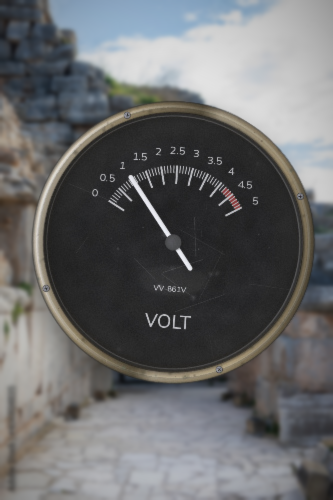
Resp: 1,V
